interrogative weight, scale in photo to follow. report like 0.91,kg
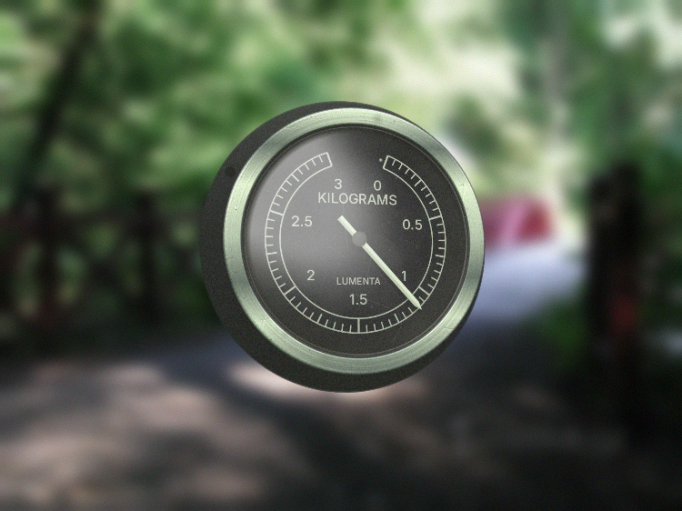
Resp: 1.1,kg
